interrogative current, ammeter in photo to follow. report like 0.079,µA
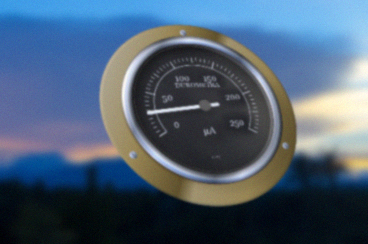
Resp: 25,µA
